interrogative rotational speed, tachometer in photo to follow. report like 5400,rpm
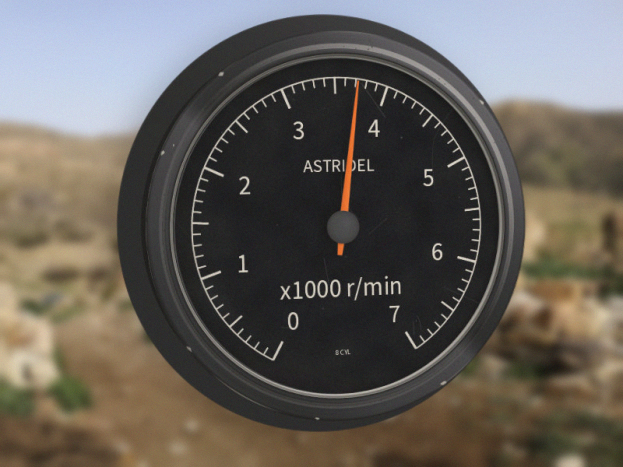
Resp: 3700,rpm
